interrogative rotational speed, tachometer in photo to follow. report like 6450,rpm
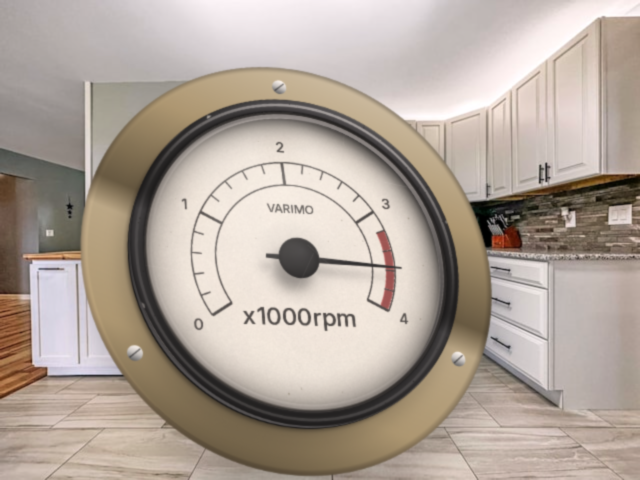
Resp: 3600,rpm
